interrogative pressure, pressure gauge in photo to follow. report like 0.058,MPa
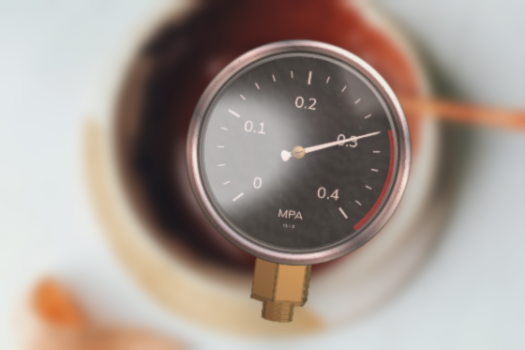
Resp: 0.3,MPa
